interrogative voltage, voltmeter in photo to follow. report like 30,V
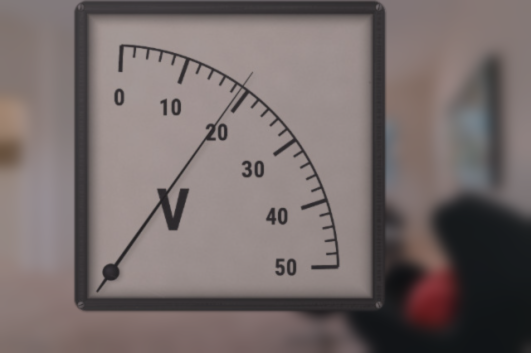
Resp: 19,V
